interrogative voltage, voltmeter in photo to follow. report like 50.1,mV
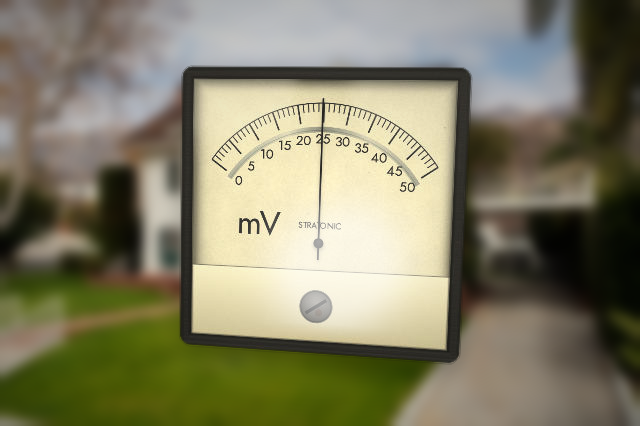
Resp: 25,mV
